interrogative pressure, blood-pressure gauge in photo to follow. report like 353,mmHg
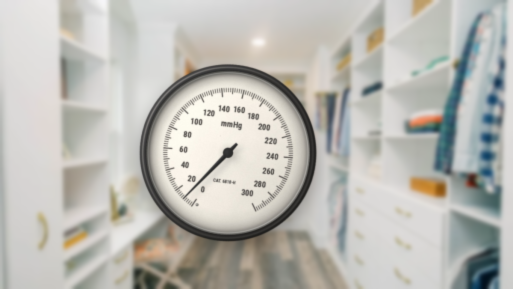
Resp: 10,mmHg
